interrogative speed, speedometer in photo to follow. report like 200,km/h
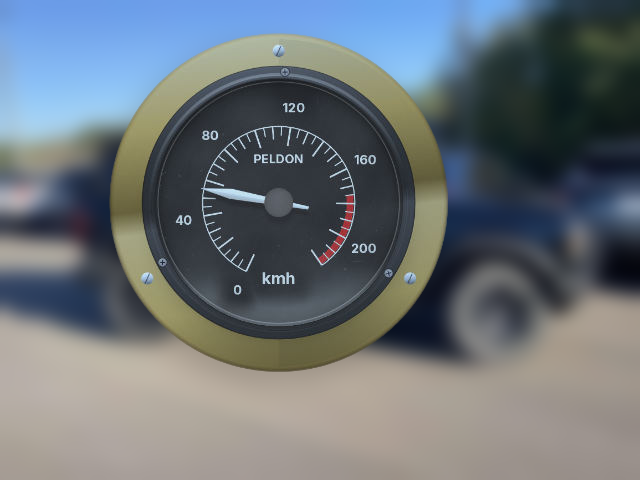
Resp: 55,km/h
